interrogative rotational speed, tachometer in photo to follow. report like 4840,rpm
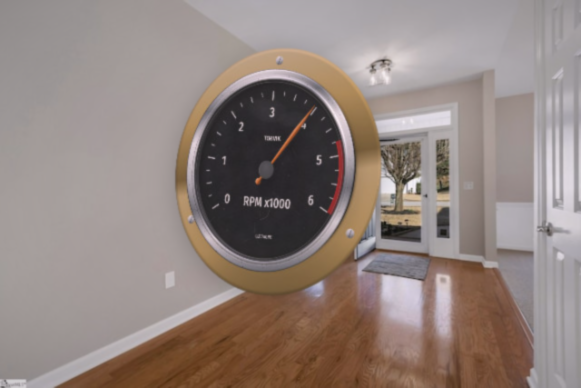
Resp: 4000,rpm
